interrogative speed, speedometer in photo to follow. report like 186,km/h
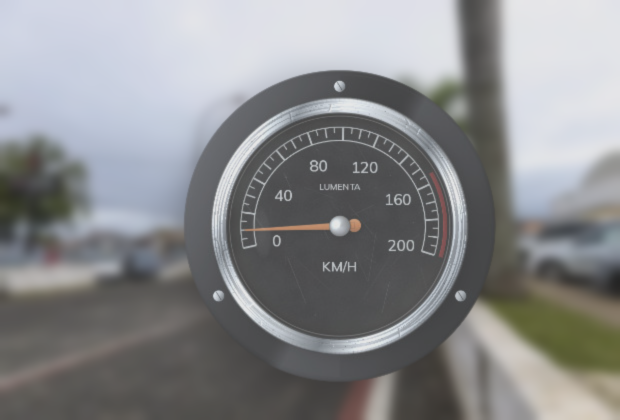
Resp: 10,km/h
